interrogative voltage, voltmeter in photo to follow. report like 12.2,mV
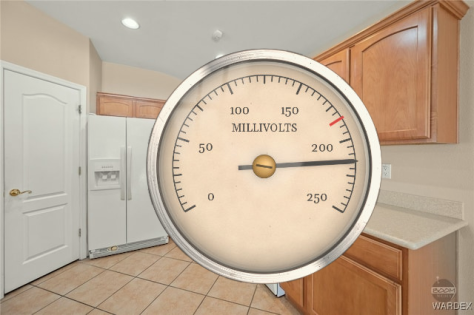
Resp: 215,mV
